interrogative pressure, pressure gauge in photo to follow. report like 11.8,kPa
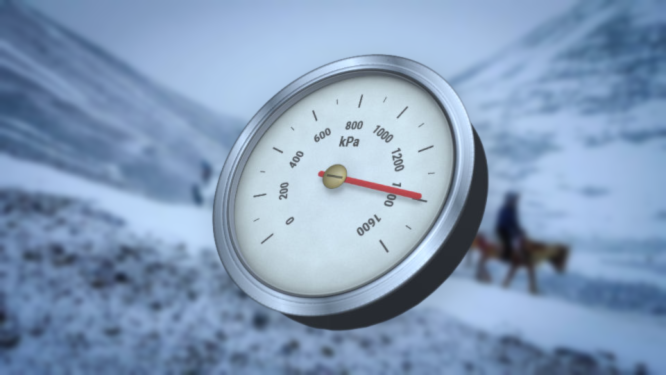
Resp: 1400,kPa
